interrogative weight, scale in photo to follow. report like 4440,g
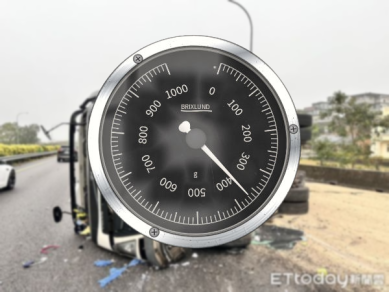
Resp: 370,g
